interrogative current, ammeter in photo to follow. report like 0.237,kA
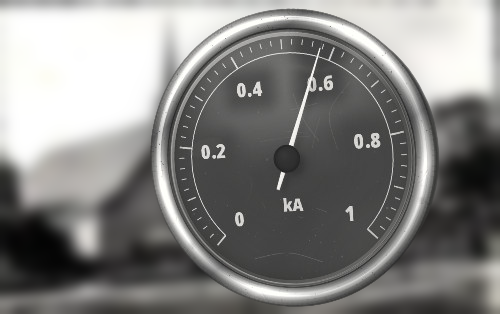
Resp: 0.58,kA
